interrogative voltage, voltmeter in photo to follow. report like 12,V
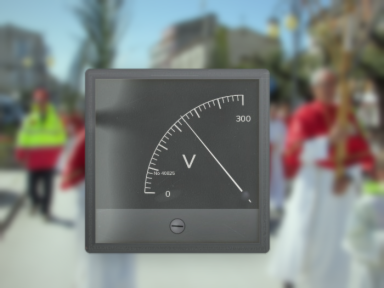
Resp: 170,V
